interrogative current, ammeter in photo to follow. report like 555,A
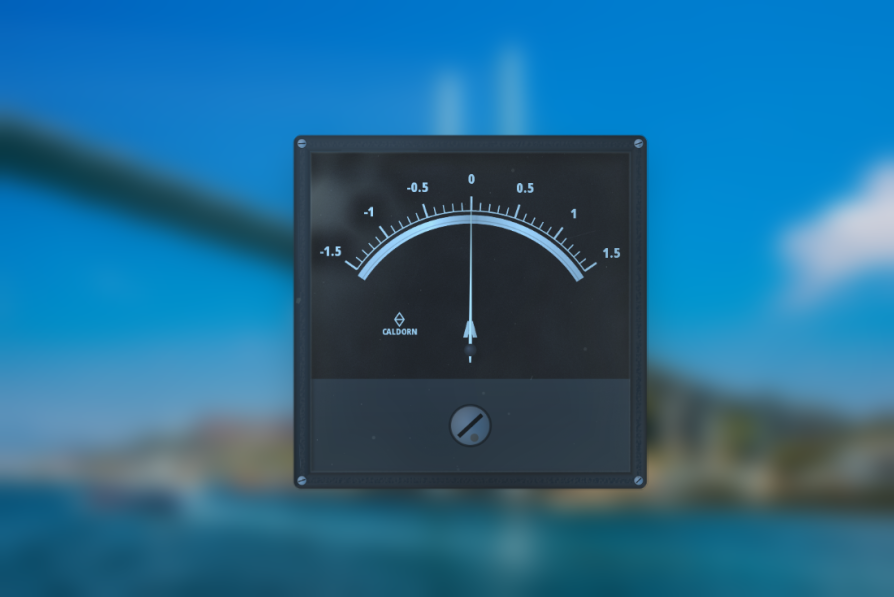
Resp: 0,A
